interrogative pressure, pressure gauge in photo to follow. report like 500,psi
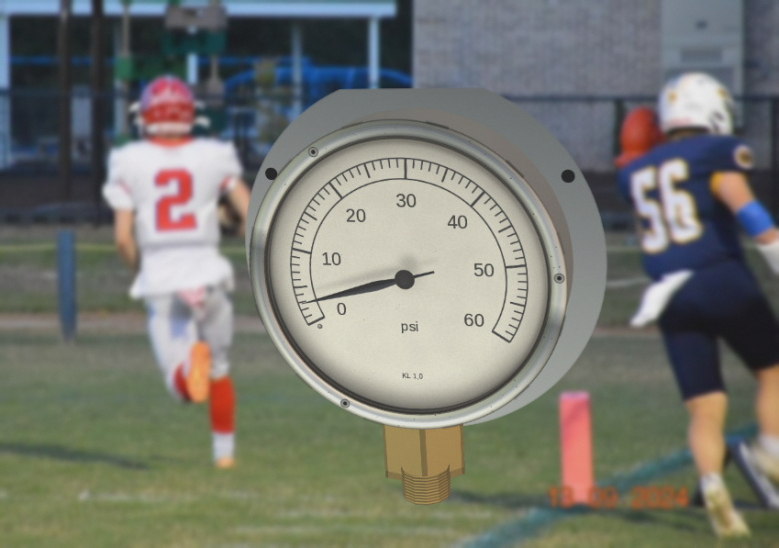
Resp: 3,psi
